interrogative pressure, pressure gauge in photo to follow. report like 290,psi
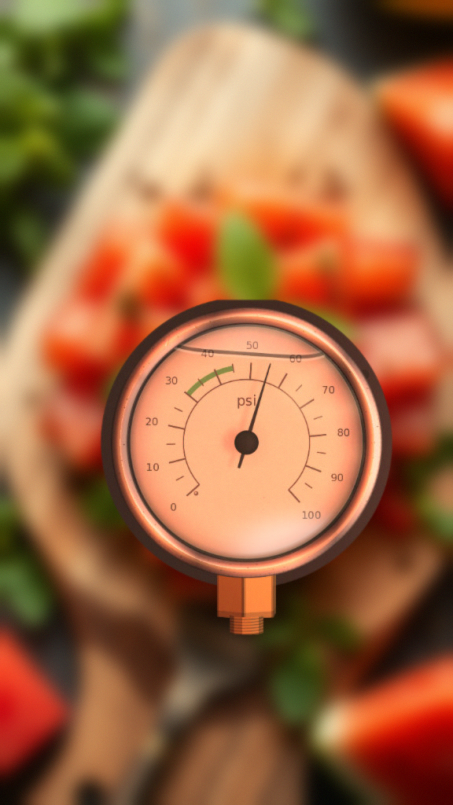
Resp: 55,psi
